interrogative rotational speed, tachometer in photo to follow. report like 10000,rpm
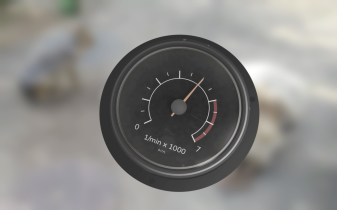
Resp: 4000,rpm
